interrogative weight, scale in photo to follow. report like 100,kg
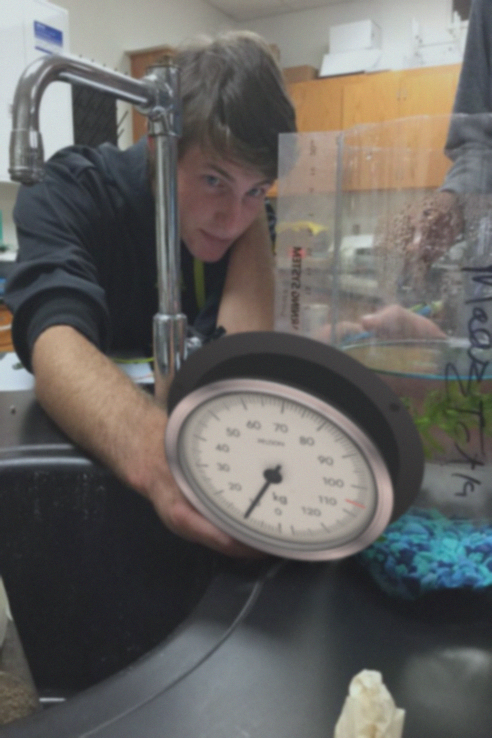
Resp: 10,kg
